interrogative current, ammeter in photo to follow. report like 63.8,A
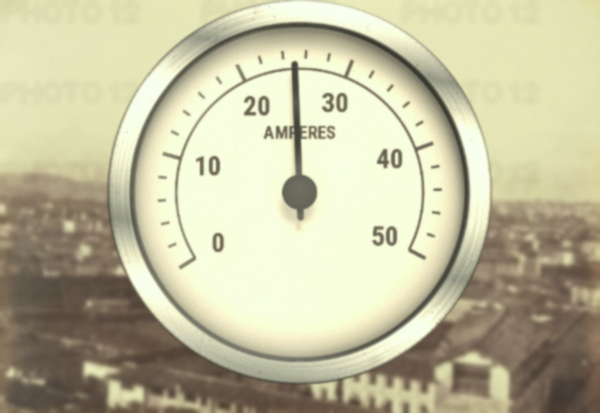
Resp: 25,A
